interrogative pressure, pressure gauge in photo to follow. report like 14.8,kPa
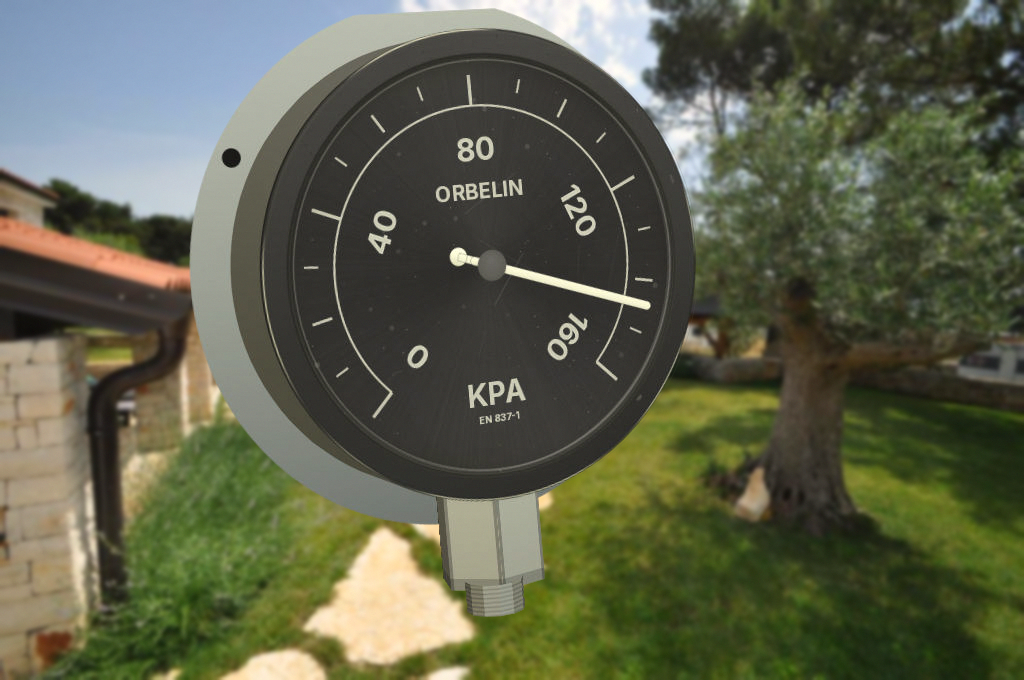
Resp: 145,kPa
